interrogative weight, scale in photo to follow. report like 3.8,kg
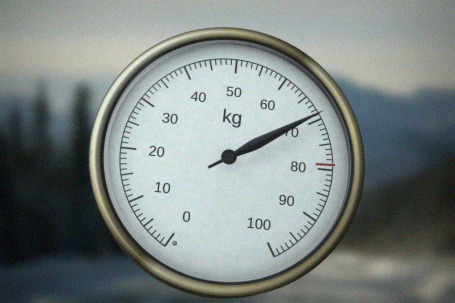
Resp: 69,kg
